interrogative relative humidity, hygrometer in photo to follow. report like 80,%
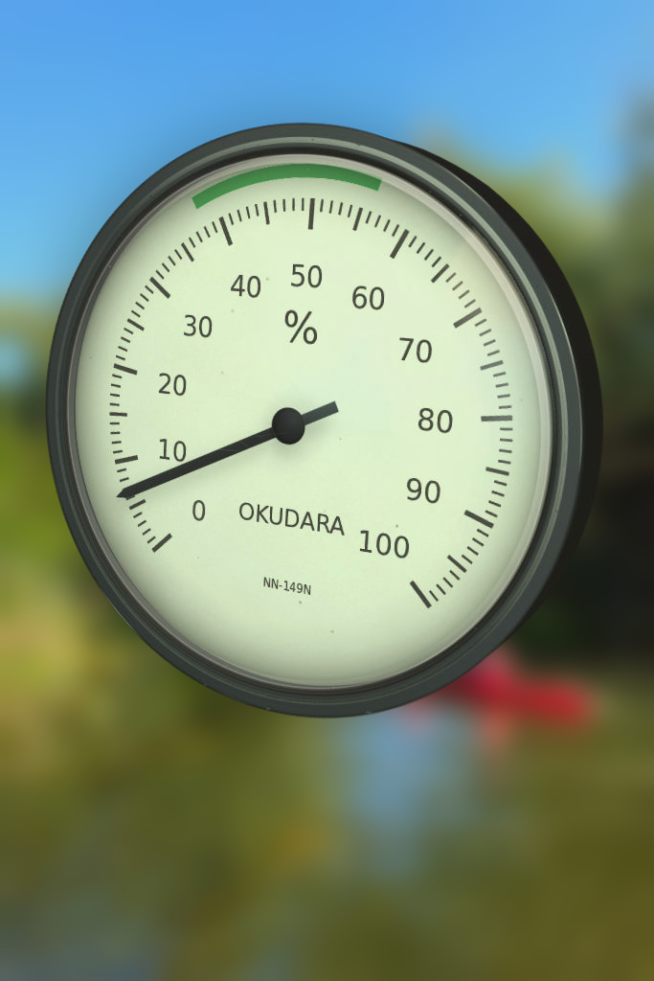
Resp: 6.5,%
